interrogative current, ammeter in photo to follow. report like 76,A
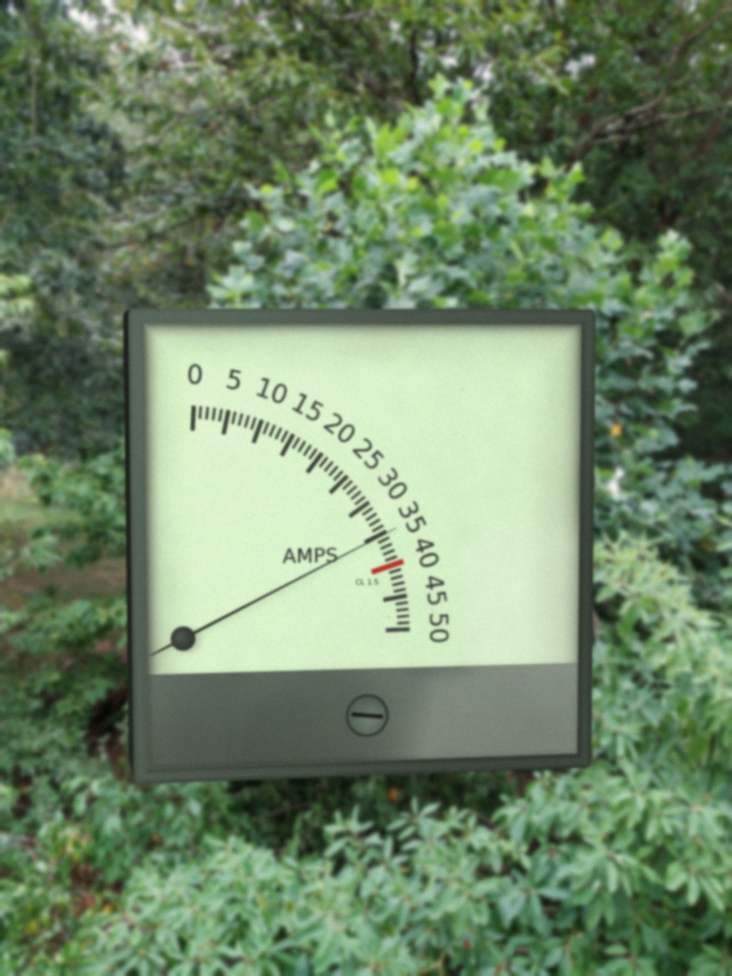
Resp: 35,A
